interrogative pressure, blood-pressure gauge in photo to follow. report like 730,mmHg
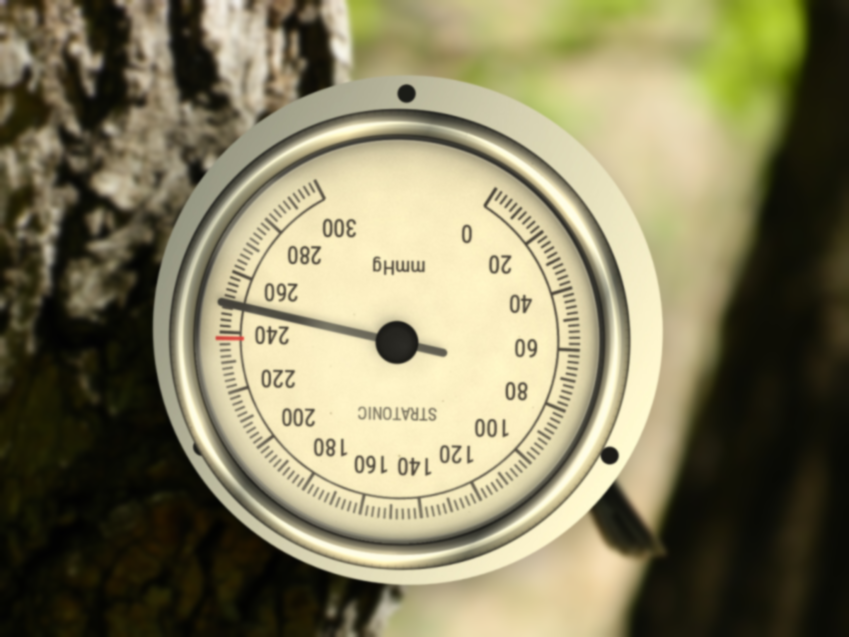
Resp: 250,mmHg
